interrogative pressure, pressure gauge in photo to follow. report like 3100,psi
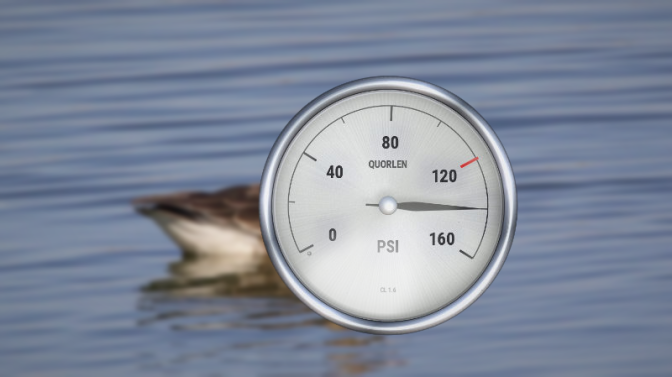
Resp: 140,psi
